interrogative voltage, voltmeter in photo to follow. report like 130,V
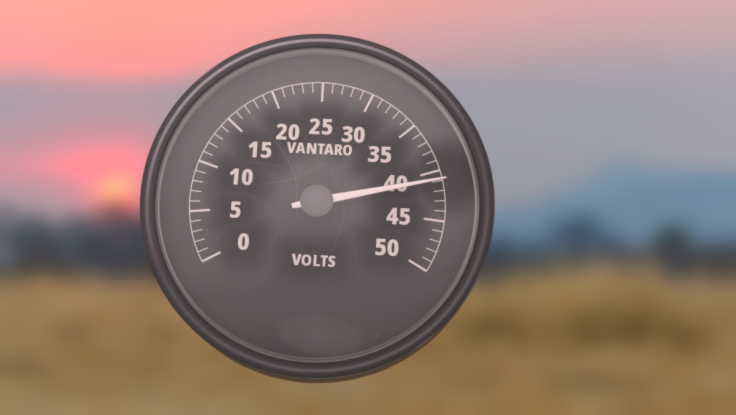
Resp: 41,V
